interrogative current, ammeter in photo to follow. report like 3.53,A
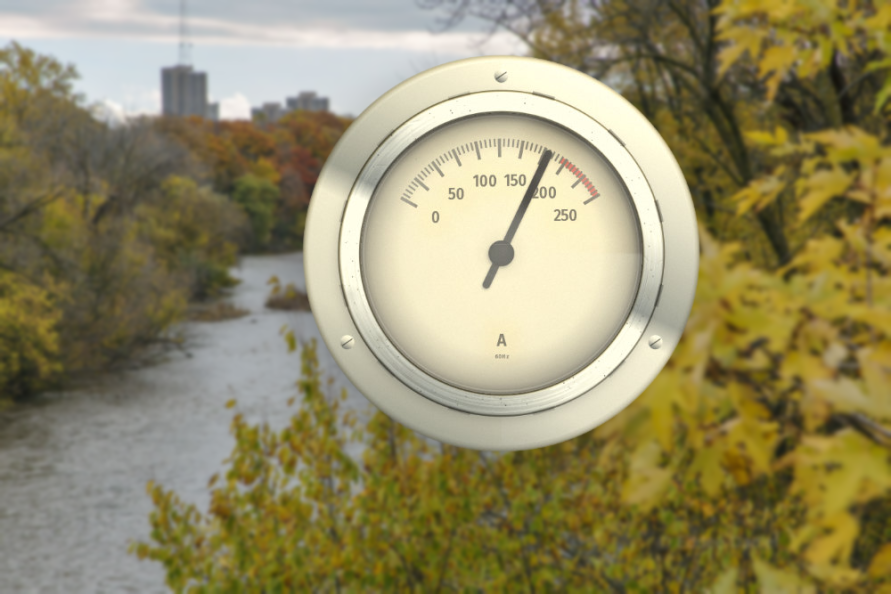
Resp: 180,A
